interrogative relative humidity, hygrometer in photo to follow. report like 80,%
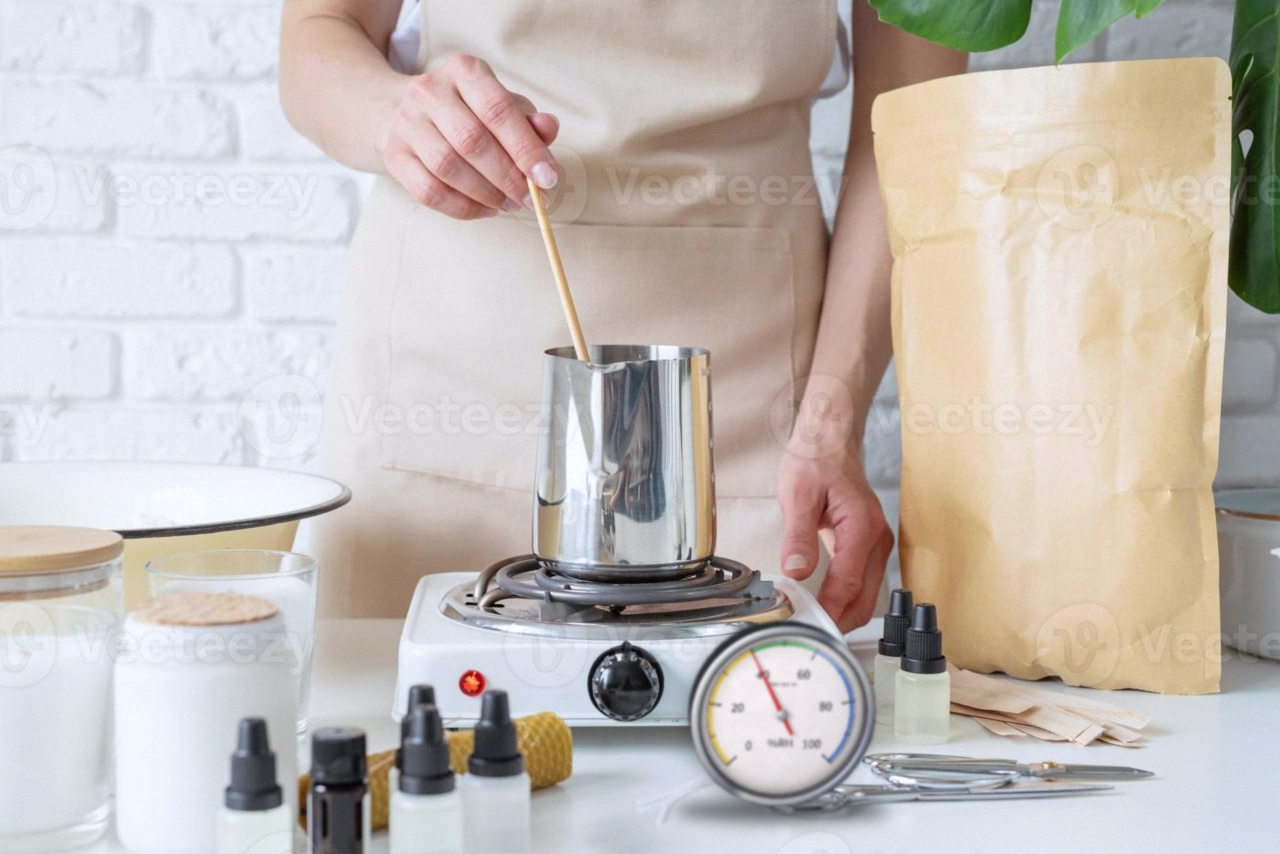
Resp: 40,%
